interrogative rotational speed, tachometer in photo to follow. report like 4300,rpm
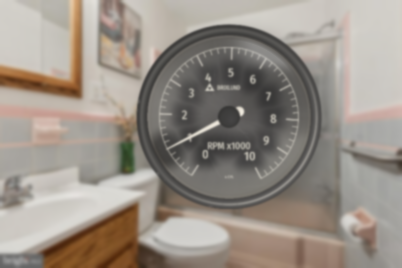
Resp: 1000,rpm
